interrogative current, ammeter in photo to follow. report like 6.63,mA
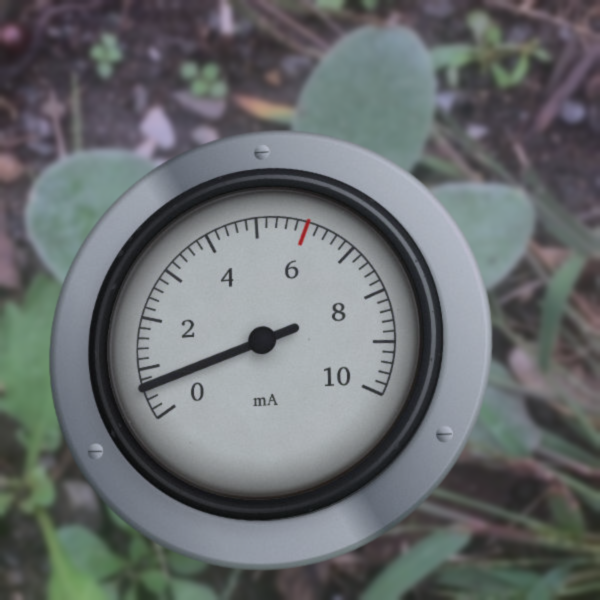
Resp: 0.6,mA
